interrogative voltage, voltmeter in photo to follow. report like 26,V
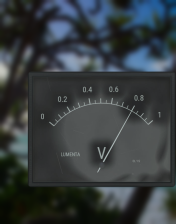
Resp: 0.8,V
